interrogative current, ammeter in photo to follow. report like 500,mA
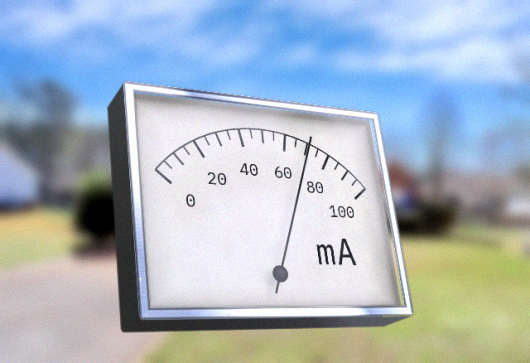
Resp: 70,mA
